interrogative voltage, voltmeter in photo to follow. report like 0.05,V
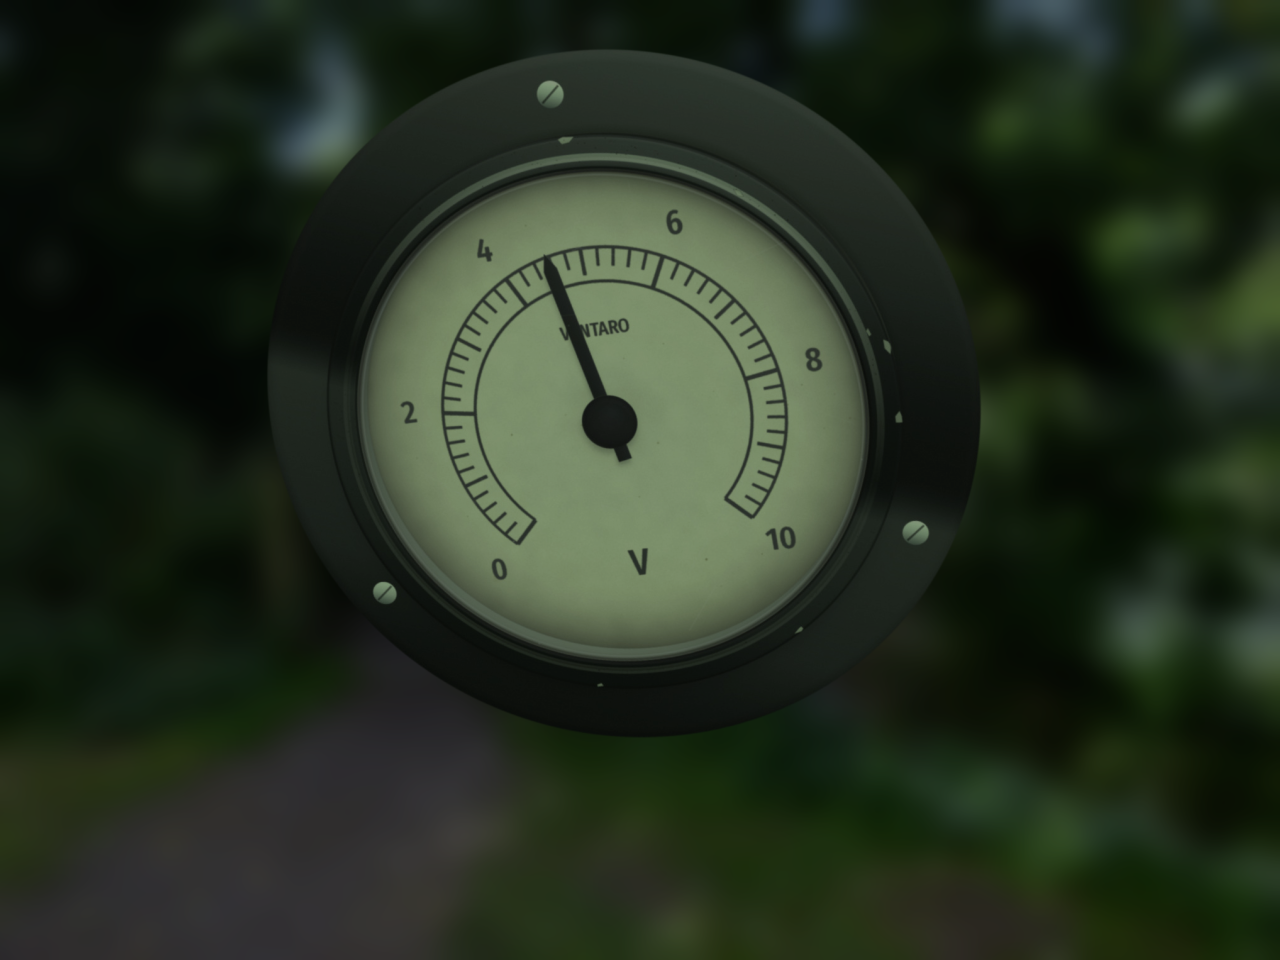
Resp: 4.6,V
